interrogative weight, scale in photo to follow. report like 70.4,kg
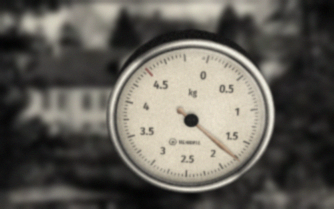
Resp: 1.75,kg
